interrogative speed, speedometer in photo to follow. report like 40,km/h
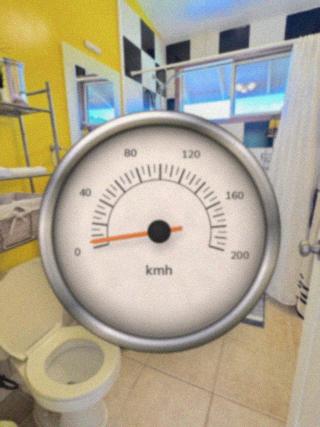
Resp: 5,km/h
